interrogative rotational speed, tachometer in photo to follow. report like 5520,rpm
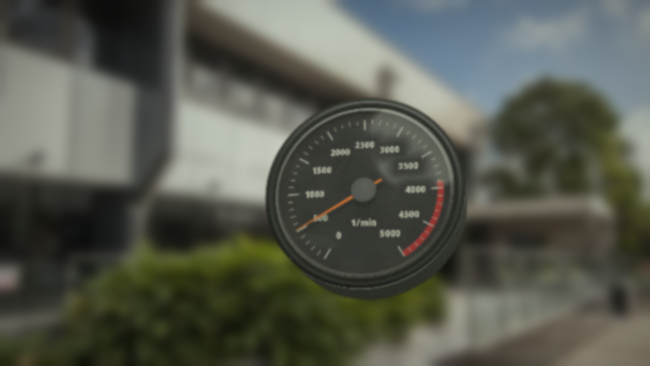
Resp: 500,rpm
